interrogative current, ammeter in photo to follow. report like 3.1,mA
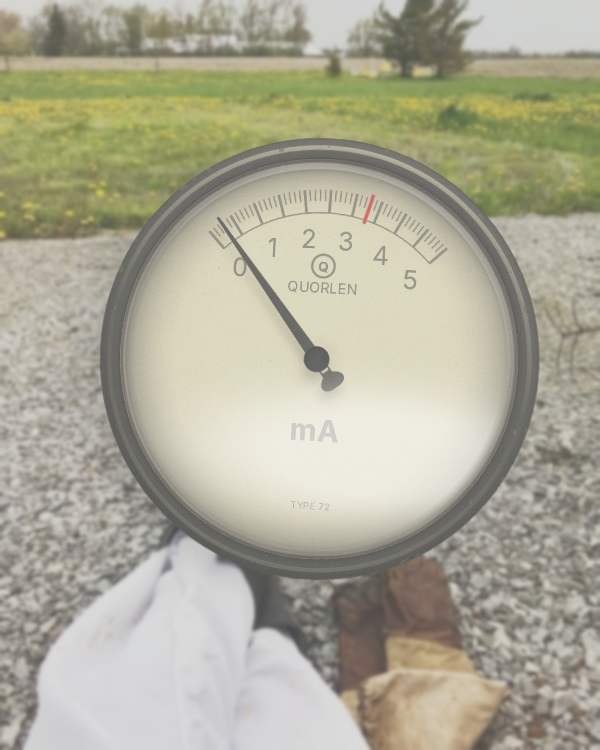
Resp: 0.3,mA
